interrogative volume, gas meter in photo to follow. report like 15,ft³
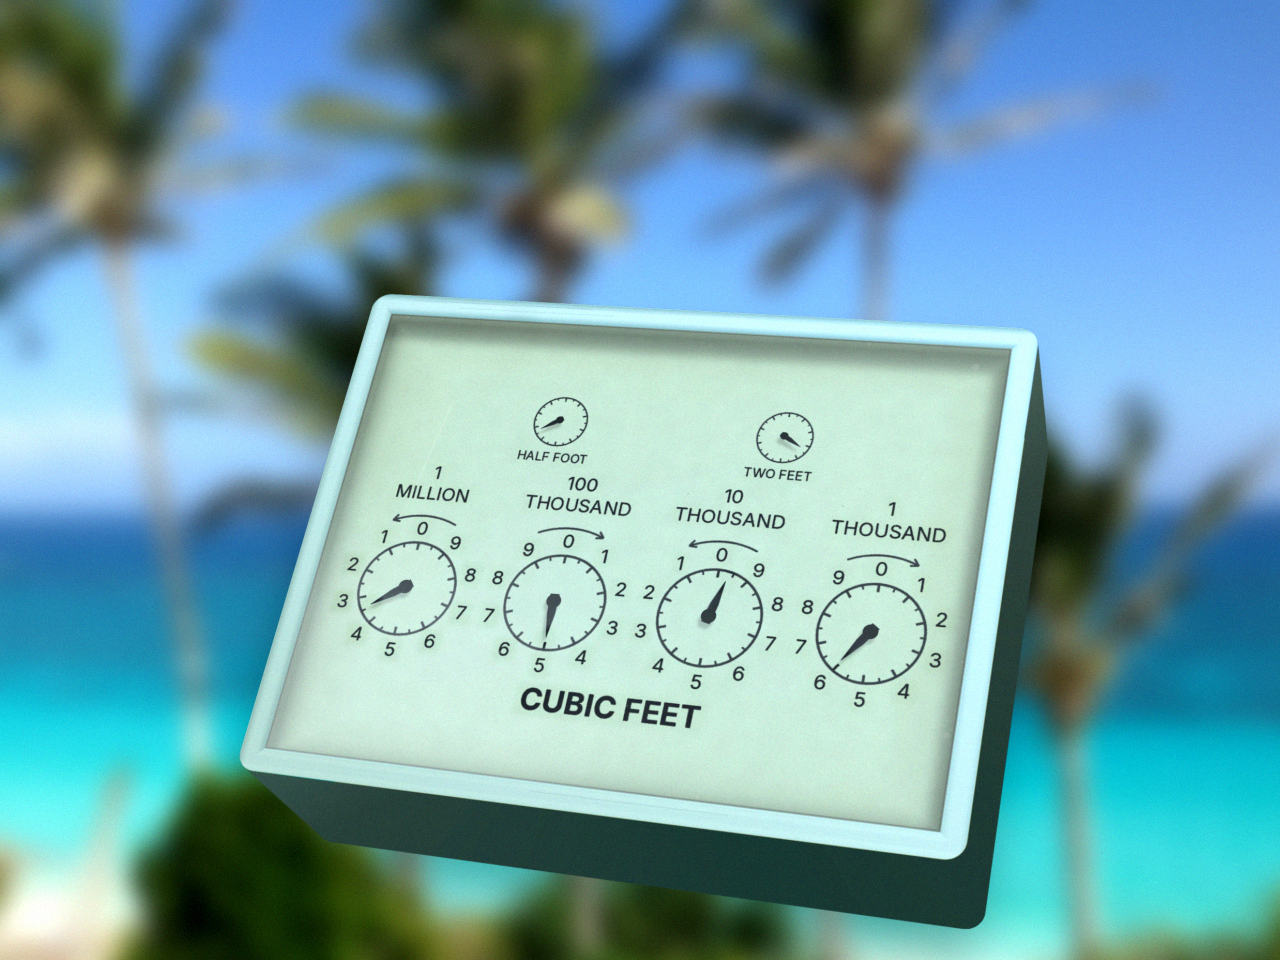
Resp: 349600,ft³
